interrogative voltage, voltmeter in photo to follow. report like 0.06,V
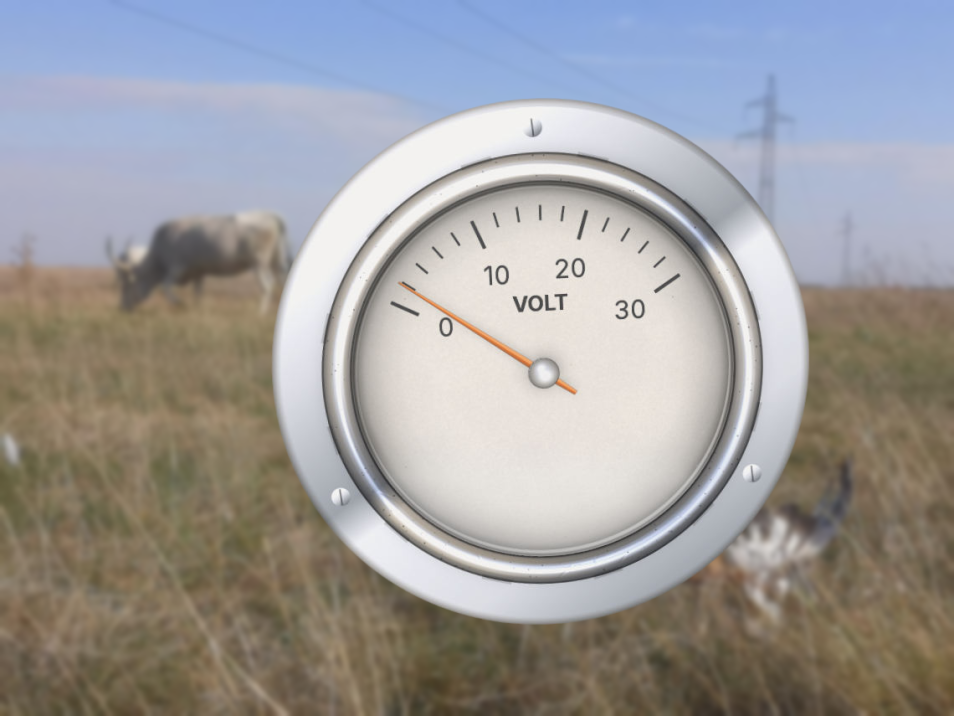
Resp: 2,V
